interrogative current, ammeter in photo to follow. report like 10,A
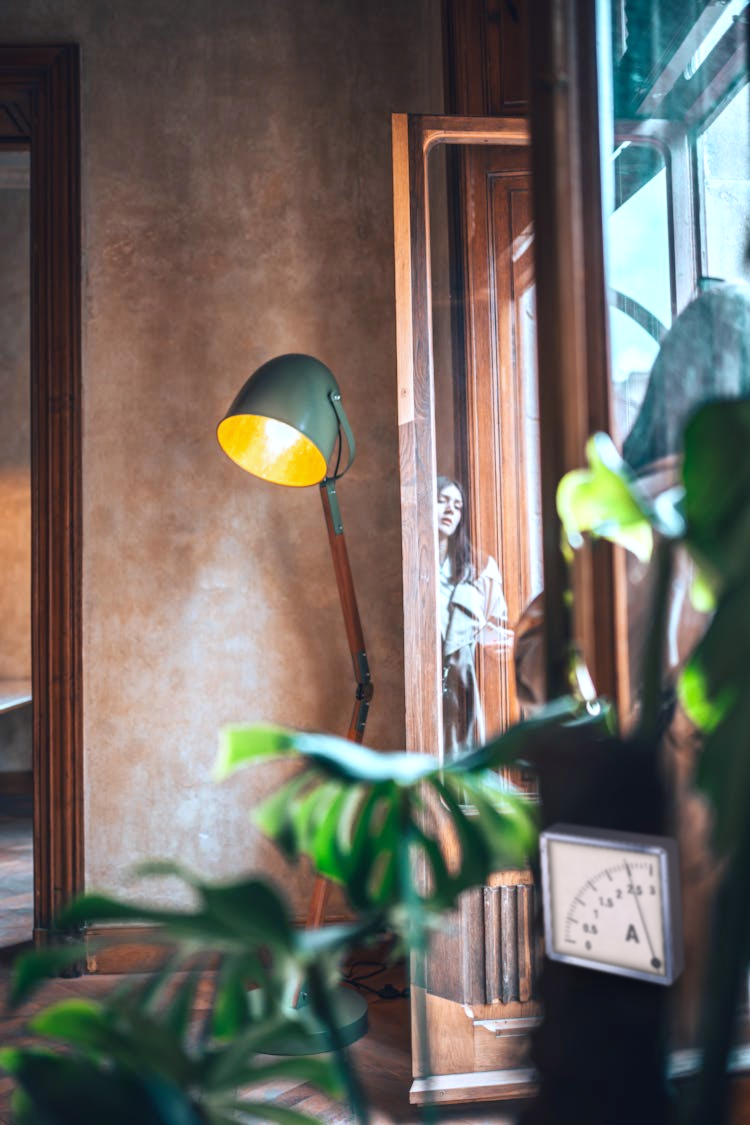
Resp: 2.5,A
